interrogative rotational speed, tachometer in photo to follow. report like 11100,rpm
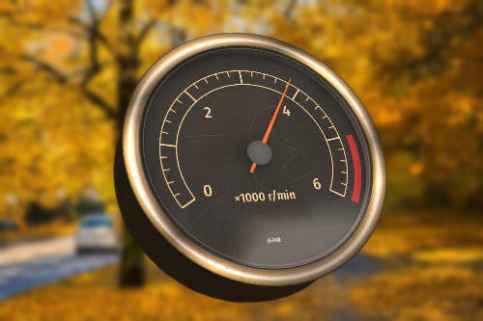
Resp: 3800,rpm
